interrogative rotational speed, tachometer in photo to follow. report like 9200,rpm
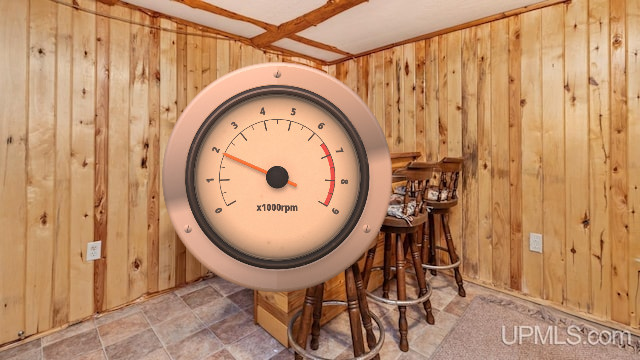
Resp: 2000,rpm
